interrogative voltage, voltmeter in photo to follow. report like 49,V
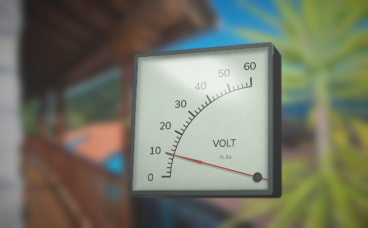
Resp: 10,V
